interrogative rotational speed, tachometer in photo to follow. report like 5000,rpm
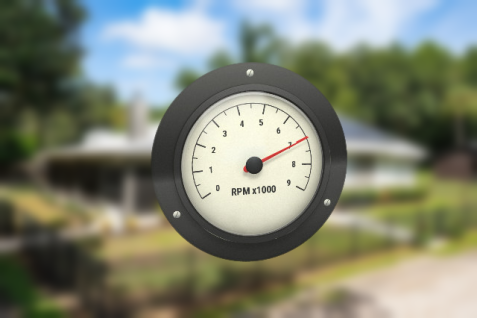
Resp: 7000,rpm
